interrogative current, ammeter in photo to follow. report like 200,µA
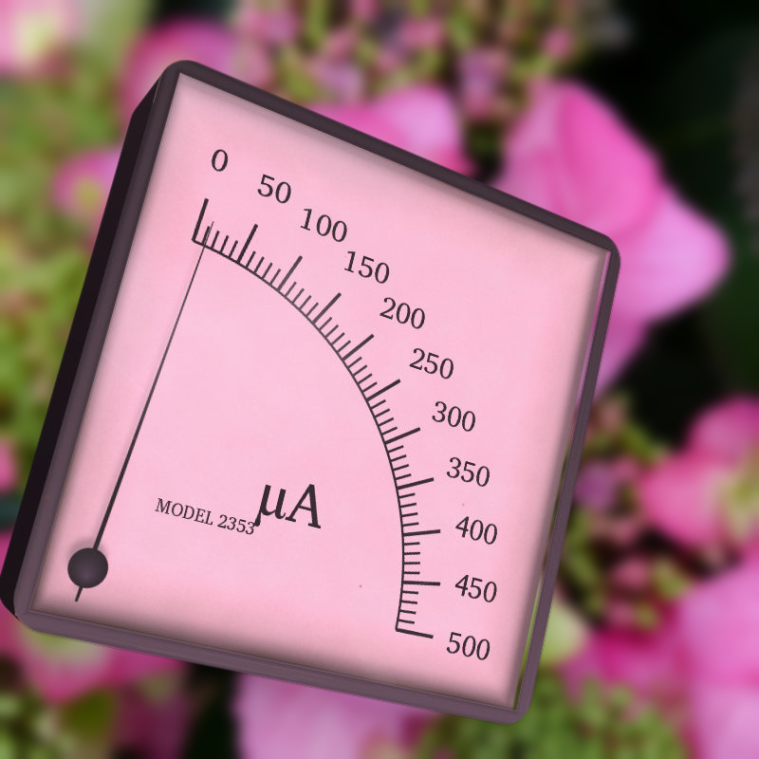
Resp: 10,µA
